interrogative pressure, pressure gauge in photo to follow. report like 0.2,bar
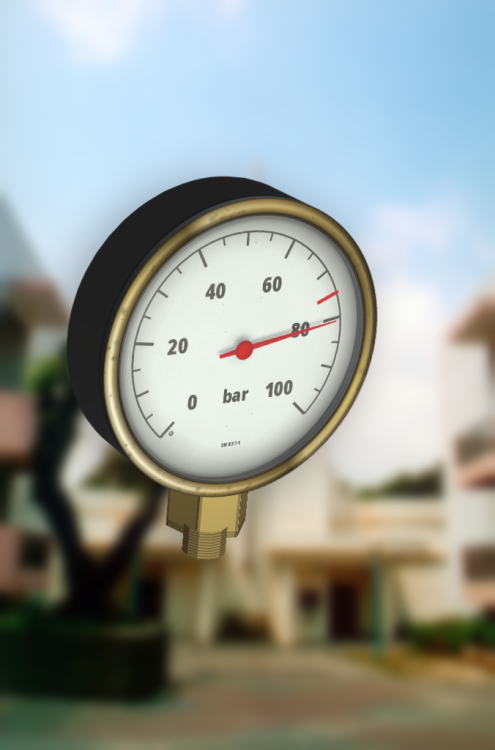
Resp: 80,bar
